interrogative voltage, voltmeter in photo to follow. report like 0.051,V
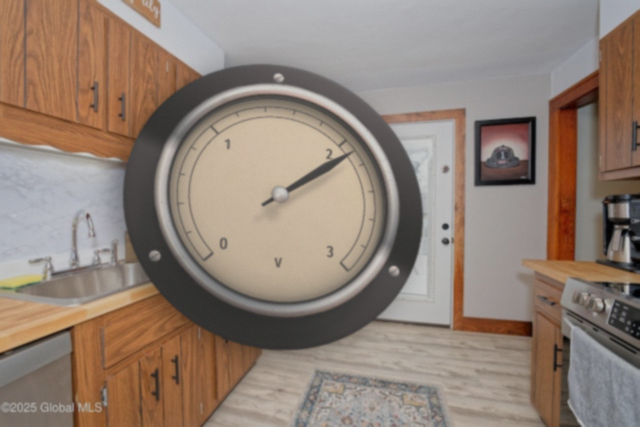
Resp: 2.1,V
